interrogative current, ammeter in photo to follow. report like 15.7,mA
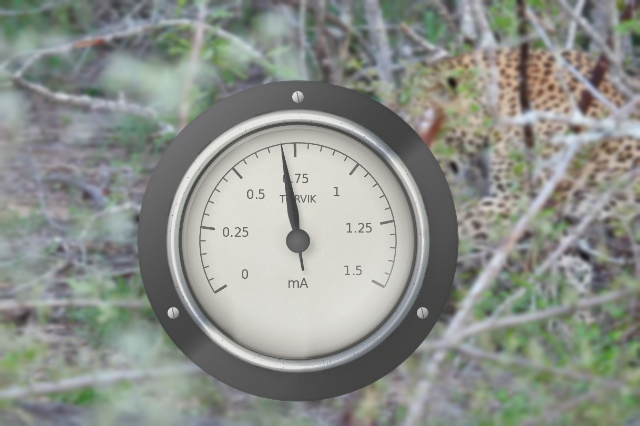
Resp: 0.7,mA
